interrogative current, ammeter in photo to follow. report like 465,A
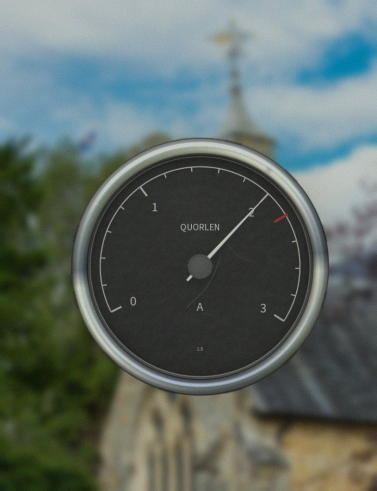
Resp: 2,A
